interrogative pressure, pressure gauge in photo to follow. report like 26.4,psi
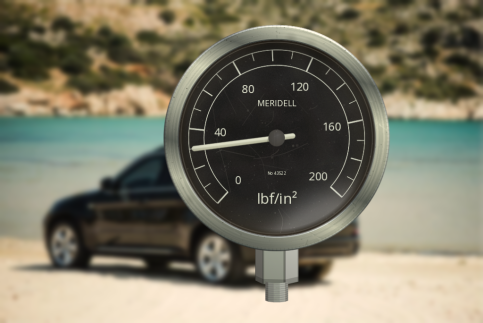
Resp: 30,psi
